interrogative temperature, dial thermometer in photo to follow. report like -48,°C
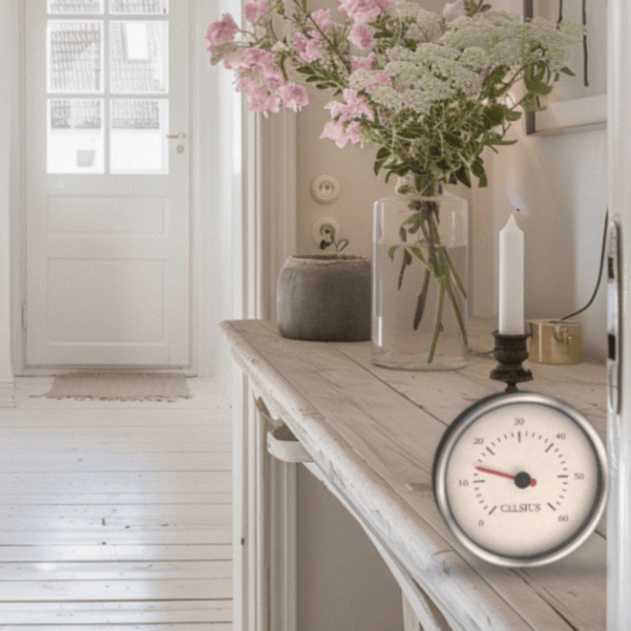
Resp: 14,°C
